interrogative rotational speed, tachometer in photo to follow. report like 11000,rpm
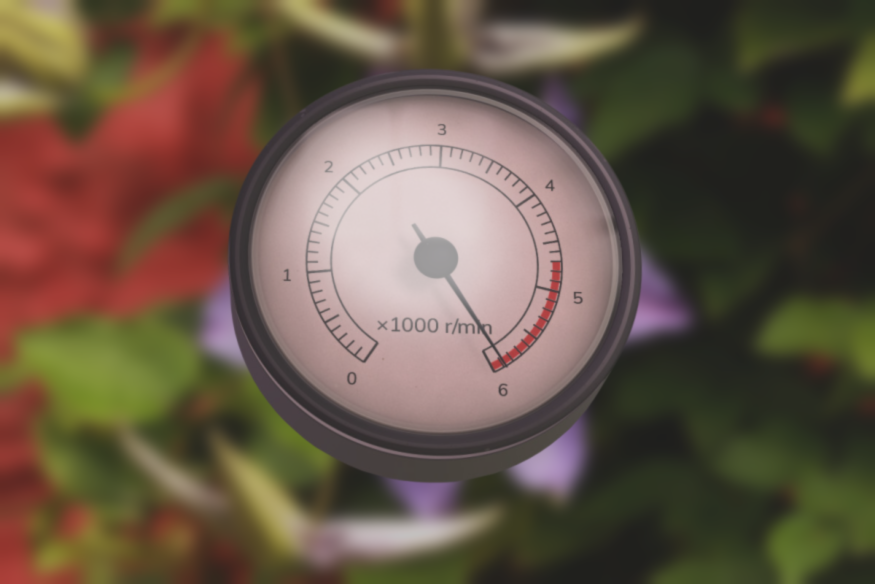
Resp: 5900,rpm
